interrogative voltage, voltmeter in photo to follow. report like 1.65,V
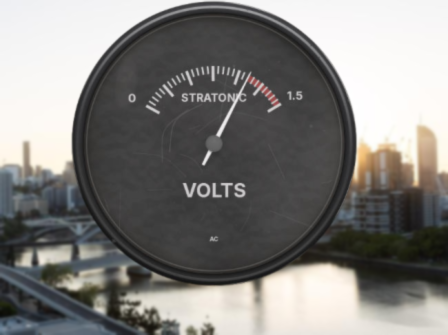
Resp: 1.1,V
